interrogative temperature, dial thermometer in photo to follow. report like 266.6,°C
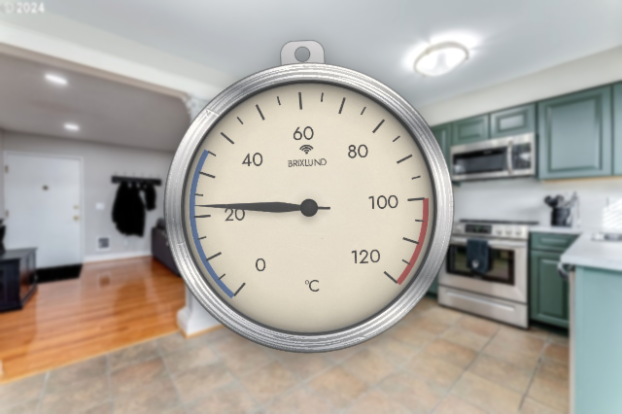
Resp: 22.5,°C
